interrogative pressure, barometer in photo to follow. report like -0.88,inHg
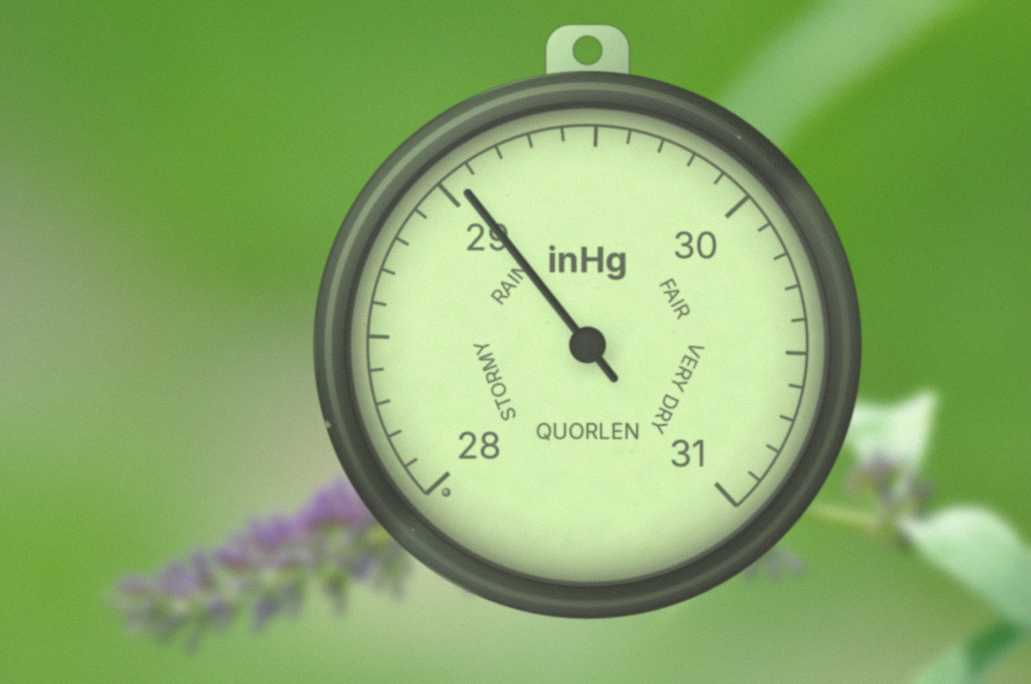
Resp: 29.05,inHg
